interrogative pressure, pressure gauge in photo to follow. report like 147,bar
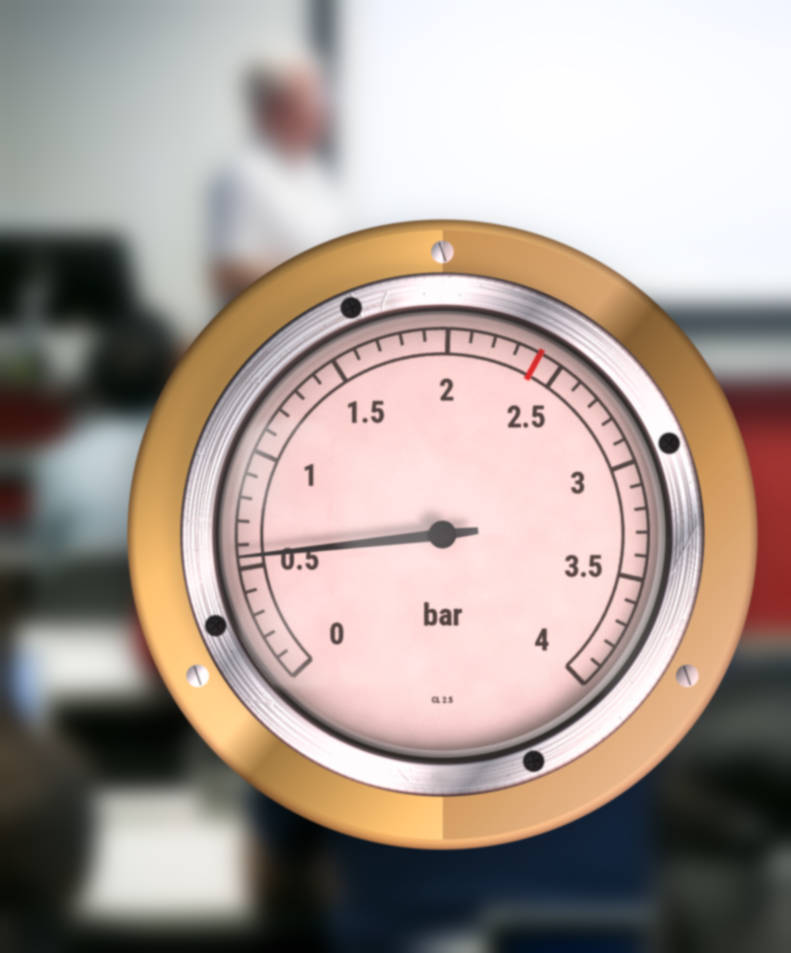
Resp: 0.55,bar
